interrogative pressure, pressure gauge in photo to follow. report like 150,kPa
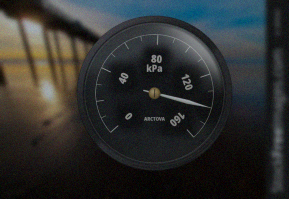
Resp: 140,kPa
